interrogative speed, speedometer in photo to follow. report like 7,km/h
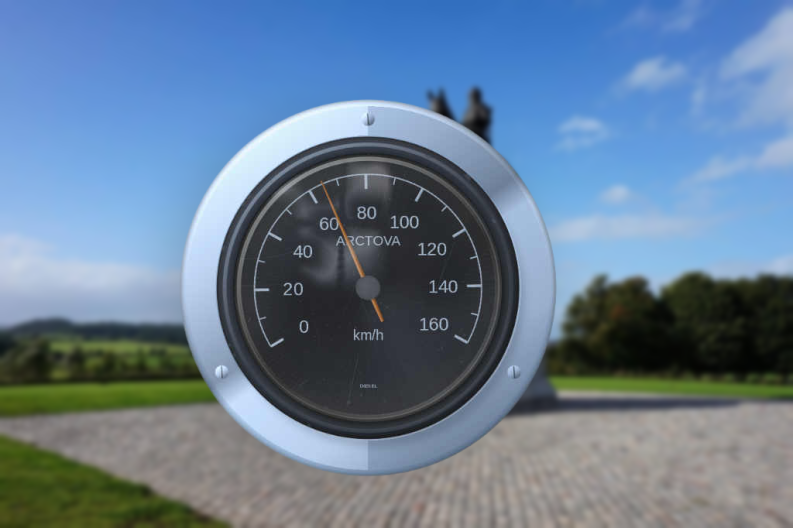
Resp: 65,km/h
